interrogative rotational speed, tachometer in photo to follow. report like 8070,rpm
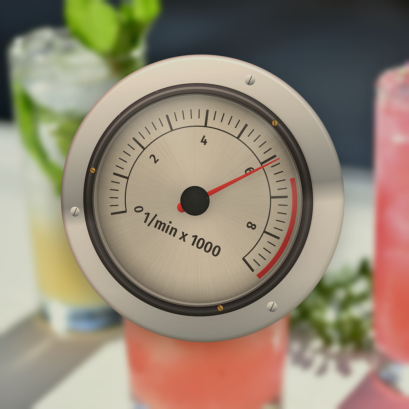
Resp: 6100,rpm
